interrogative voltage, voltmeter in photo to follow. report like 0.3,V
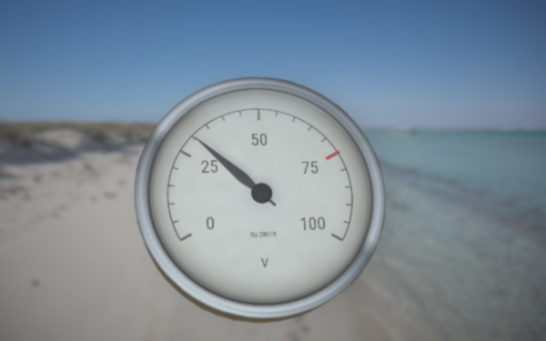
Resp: 30,V
